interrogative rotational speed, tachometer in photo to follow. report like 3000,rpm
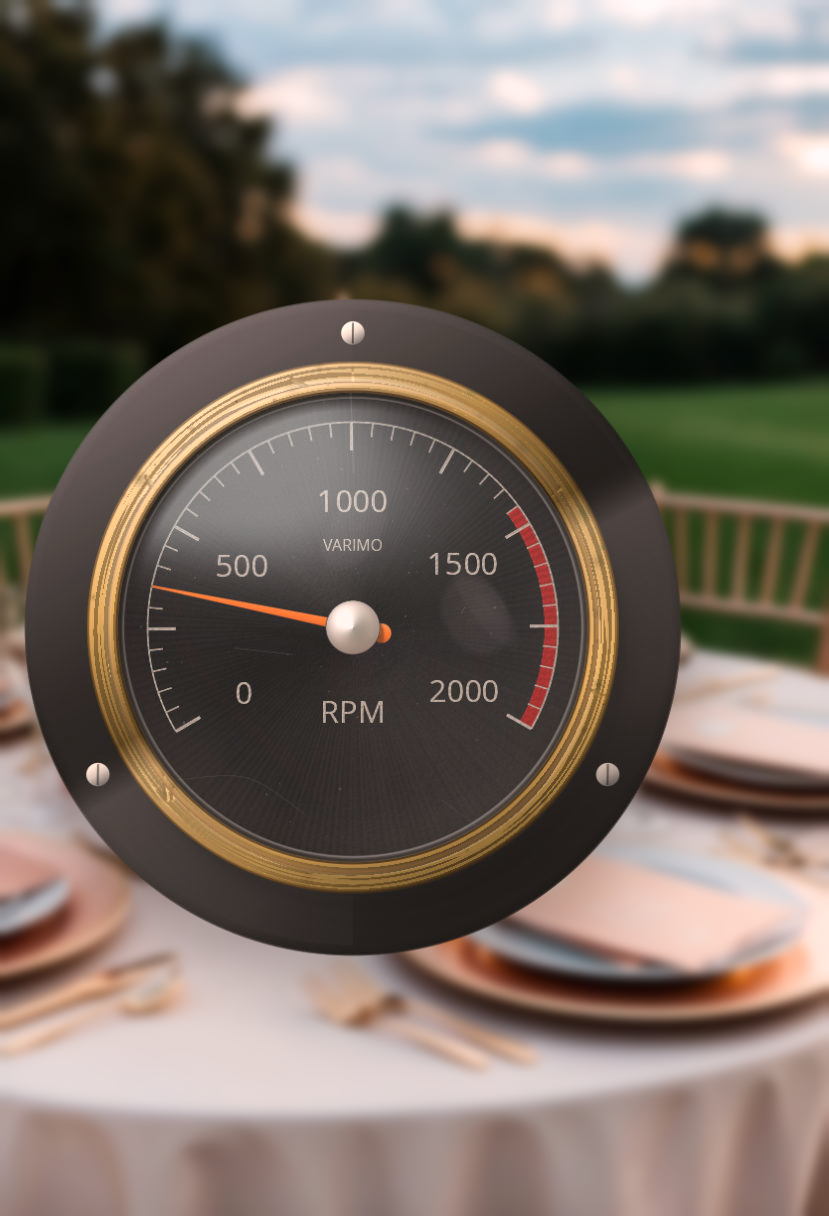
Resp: 350,rpm
